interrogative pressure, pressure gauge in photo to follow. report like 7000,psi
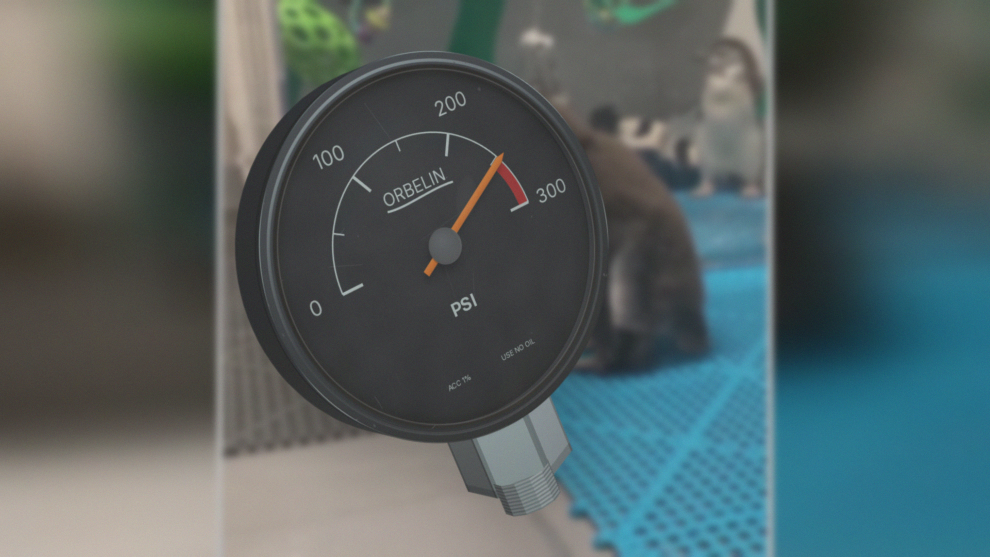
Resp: 250,psi
